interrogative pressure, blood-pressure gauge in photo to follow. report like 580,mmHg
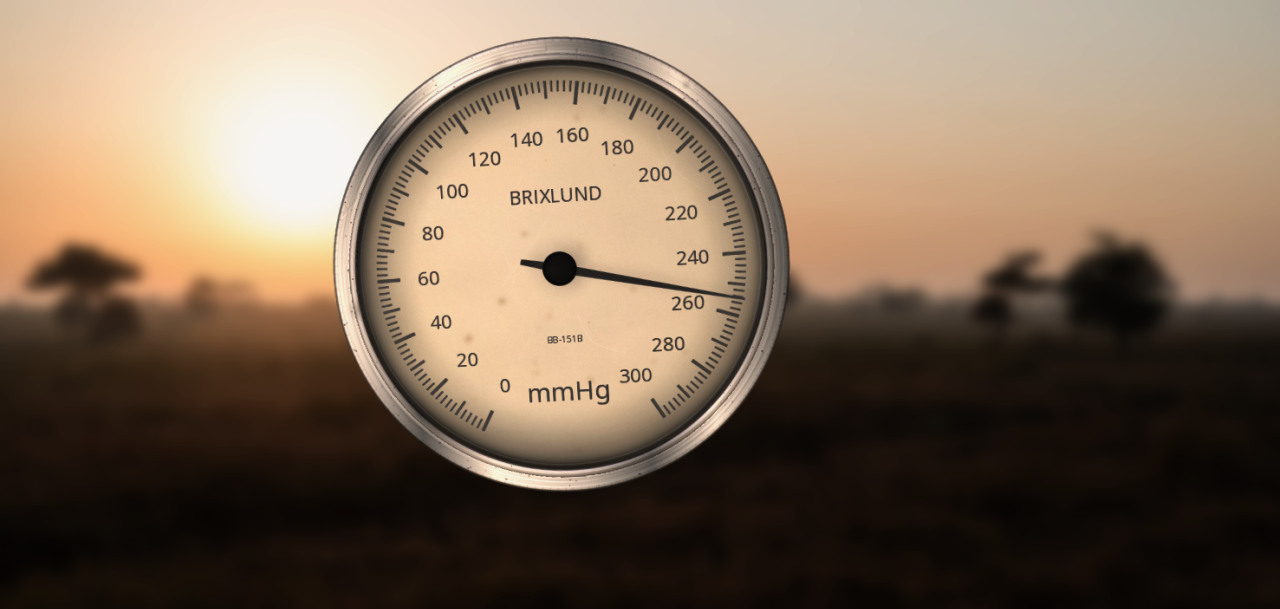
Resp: 254,mmHg
